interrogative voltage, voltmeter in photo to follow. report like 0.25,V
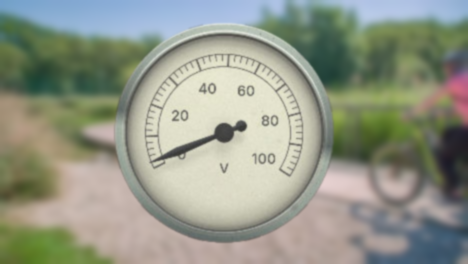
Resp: 2,V
